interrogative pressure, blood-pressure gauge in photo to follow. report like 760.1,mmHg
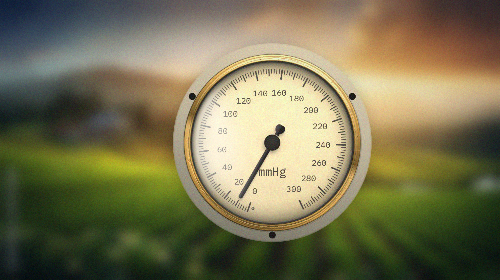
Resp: 10,mmHg
